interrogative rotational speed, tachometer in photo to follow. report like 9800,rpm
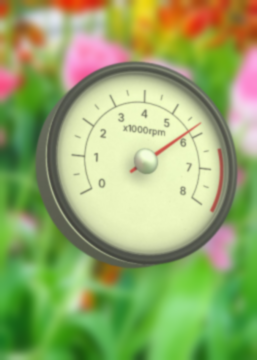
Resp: 5750,rpm
